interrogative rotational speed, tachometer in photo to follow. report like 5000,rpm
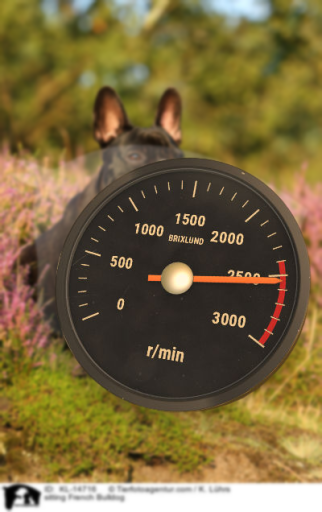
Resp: 2550,rpm
